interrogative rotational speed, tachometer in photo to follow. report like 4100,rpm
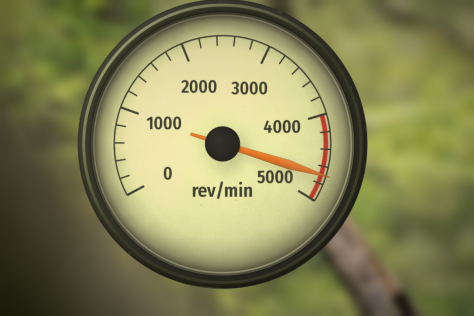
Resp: 4700,rpm
